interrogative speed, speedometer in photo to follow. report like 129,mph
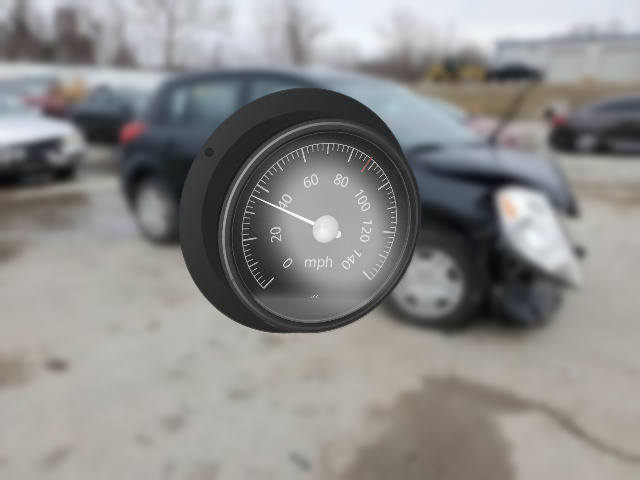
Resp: 36,mph
